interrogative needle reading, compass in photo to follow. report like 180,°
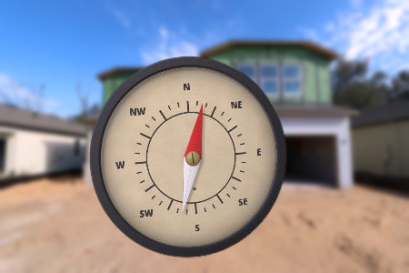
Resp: 15,°
